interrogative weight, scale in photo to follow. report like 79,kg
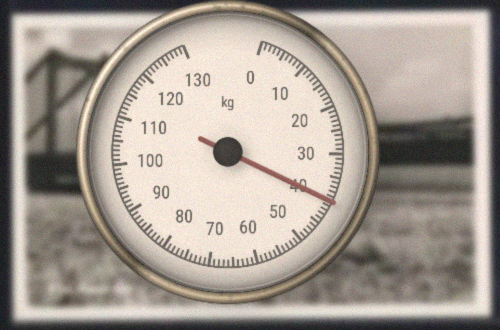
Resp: 40,kg
